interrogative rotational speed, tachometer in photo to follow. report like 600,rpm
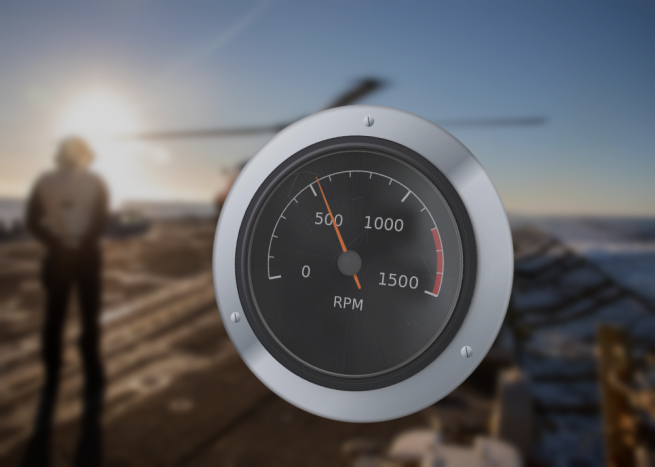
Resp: 550,rpm
